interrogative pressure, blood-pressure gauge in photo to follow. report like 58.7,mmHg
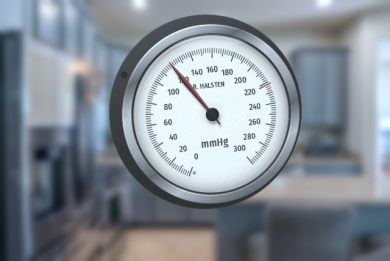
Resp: 120,mmHg
